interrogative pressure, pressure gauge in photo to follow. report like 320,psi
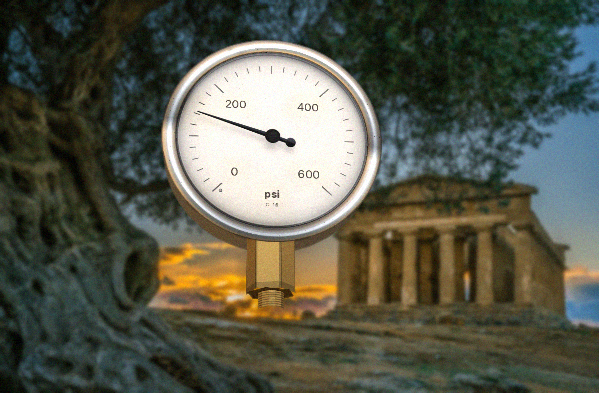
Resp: 140,psi
